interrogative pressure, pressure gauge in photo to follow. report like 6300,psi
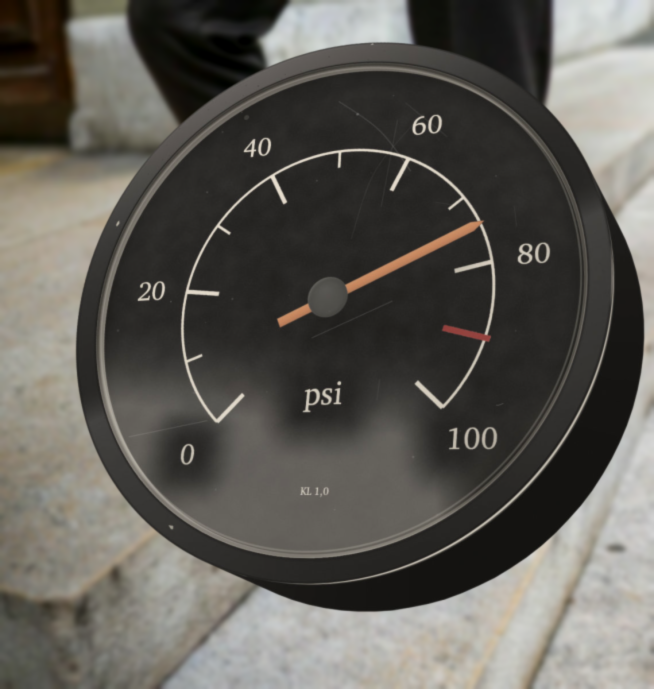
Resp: 75,psi
